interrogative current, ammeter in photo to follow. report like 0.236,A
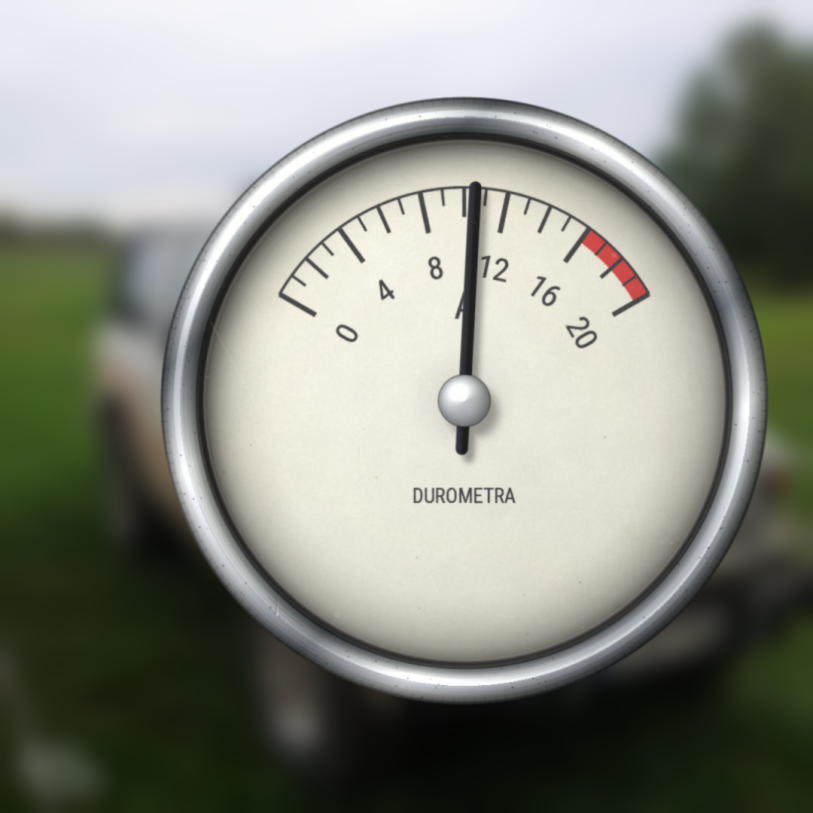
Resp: 10.5,A
